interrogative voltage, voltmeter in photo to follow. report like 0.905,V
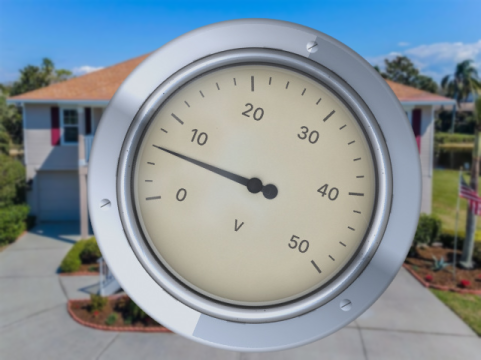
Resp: 6,V
